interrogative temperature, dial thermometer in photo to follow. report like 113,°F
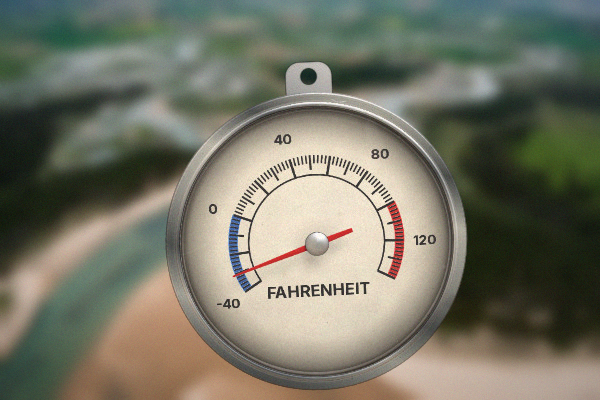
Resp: -30,°F
